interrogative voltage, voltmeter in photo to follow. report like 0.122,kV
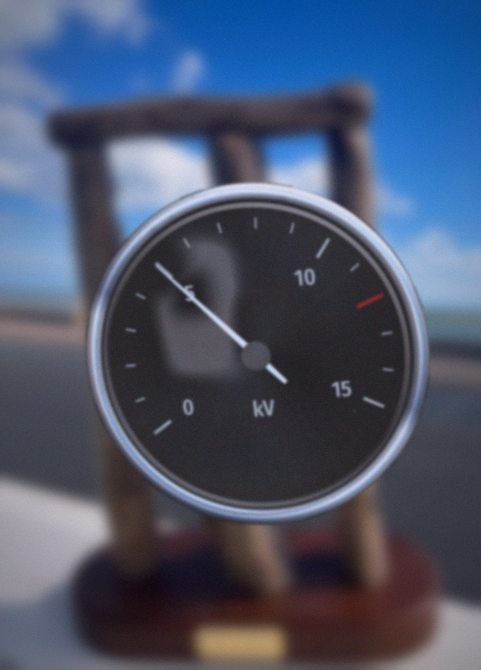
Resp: 5,kV
